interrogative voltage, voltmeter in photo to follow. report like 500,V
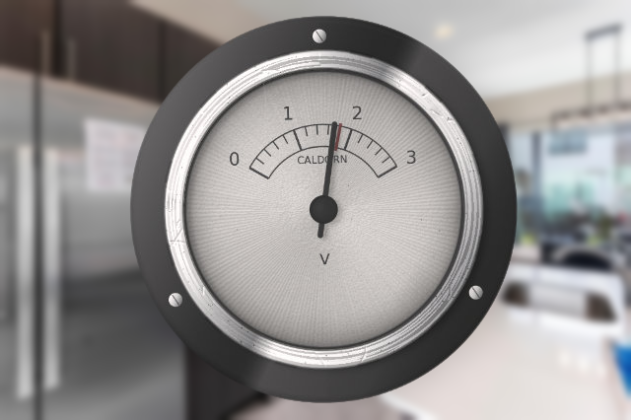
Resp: 1.7,V
